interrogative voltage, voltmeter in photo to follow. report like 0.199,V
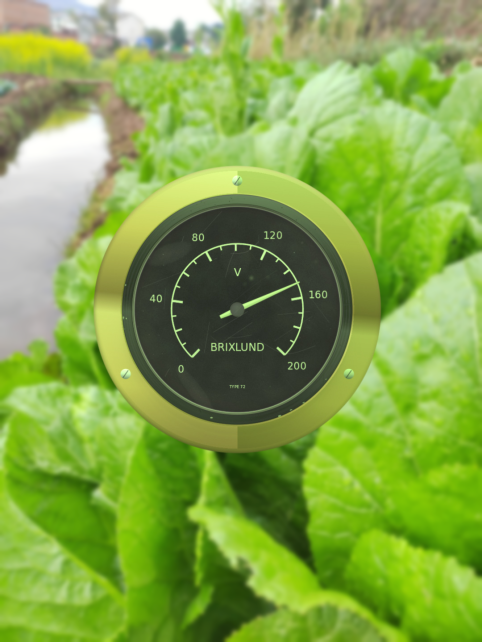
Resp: 150,V
